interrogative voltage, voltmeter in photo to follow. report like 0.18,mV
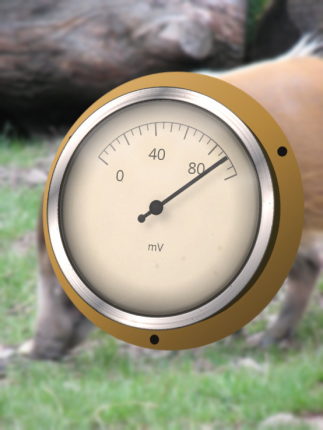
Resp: 90,mV
